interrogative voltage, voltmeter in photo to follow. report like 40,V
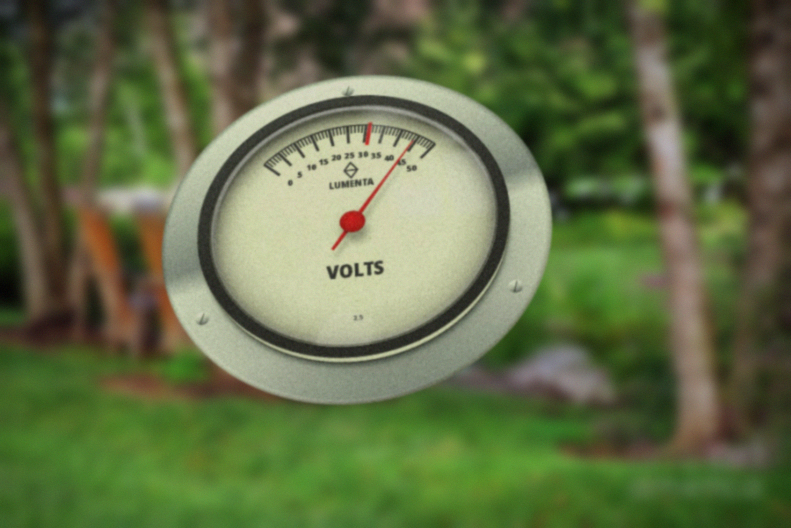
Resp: 45,V
